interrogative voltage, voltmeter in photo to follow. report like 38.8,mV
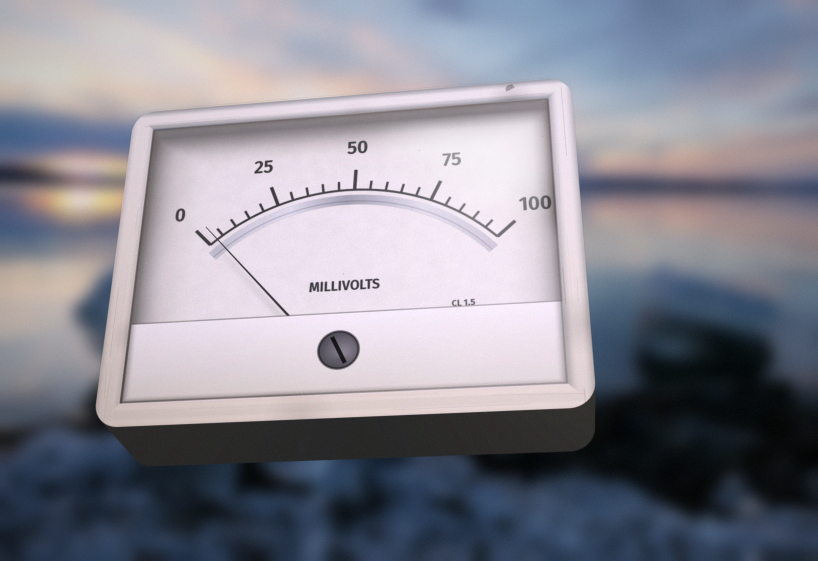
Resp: 2.5,mV
